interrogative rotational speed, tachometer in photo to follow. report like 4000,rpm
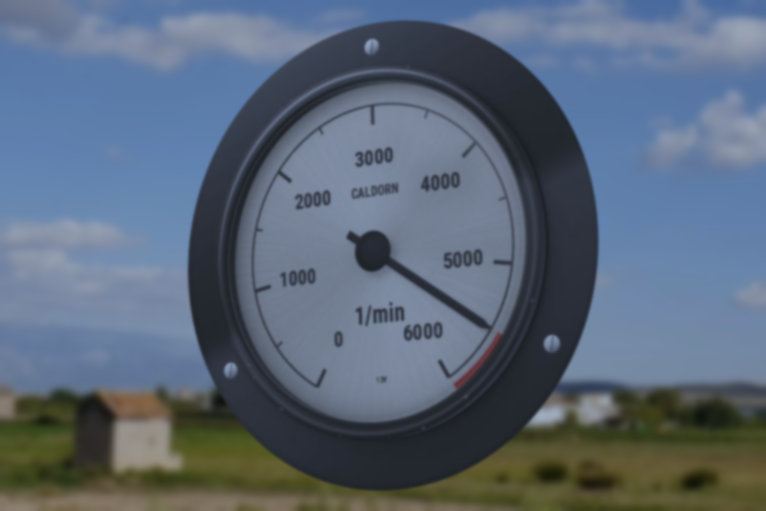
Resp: 5500,rpm
